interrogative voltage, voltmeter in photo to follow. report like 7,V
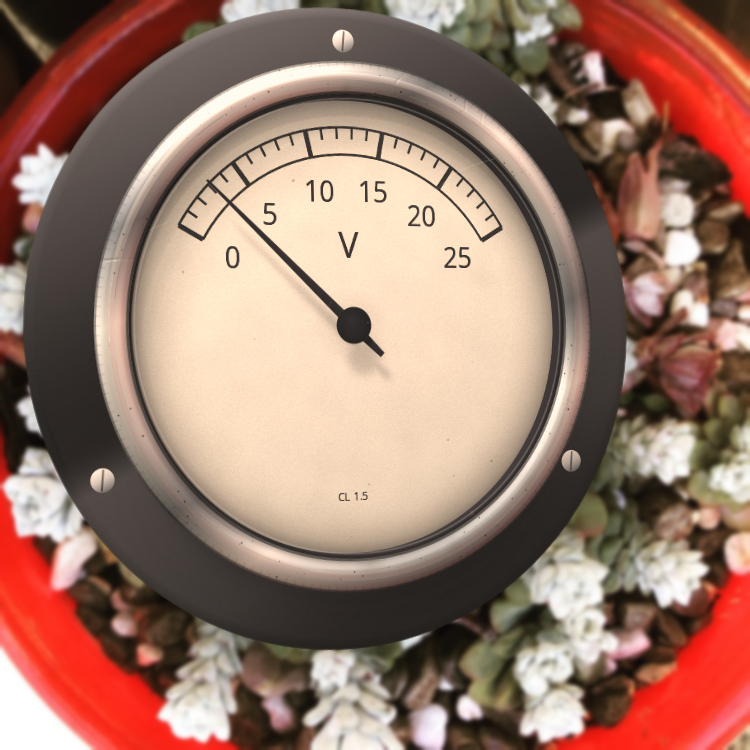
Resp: 3,V
